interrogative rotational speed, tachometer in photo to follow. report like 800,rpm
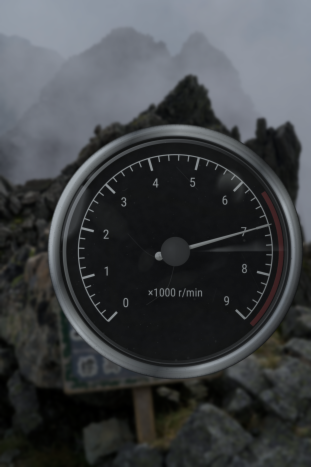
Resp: 7000,rpm
